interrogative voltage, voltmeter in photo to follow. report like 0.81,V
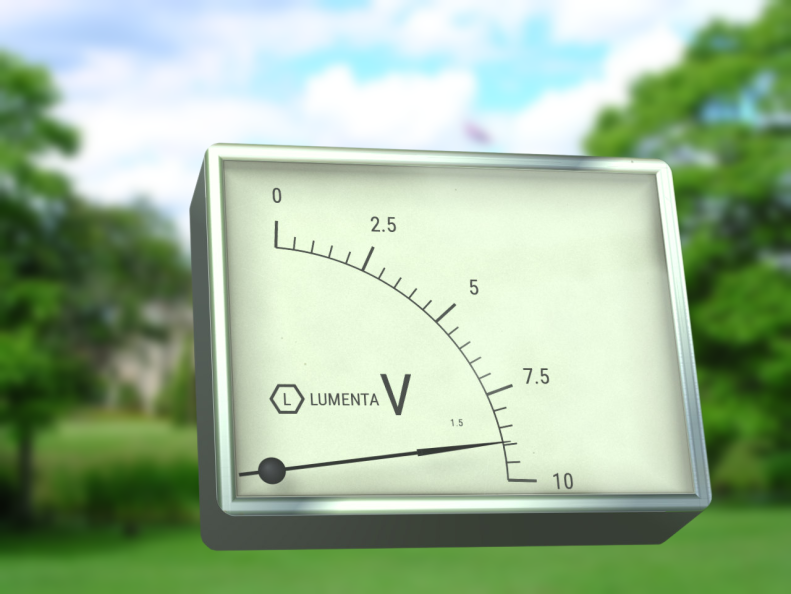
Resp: 9,V
